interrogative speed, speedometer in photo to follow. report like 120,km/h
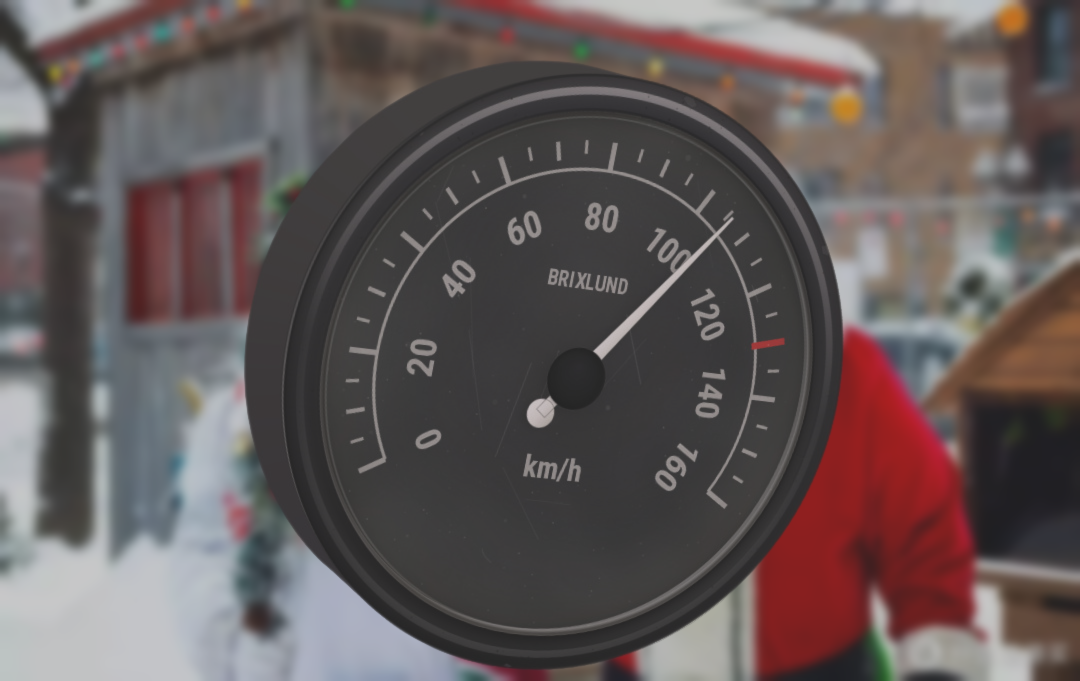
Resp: 105,km/h
